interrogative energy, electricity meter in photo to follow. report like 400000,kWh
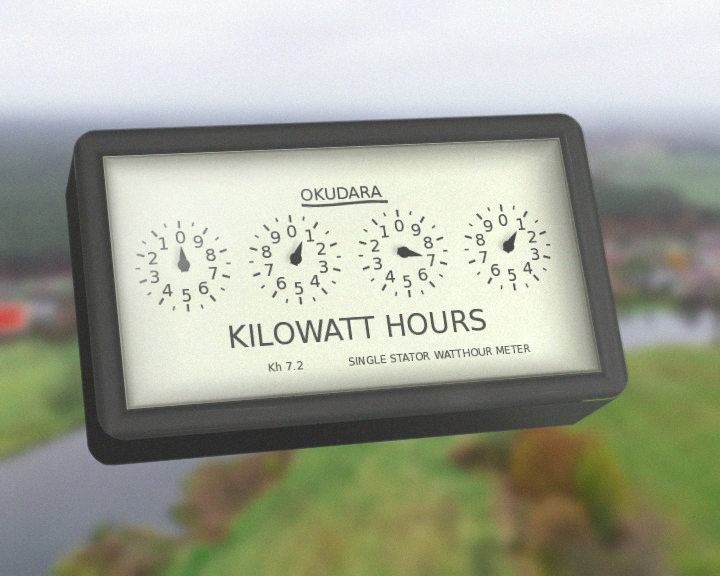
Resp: 71,kWh
